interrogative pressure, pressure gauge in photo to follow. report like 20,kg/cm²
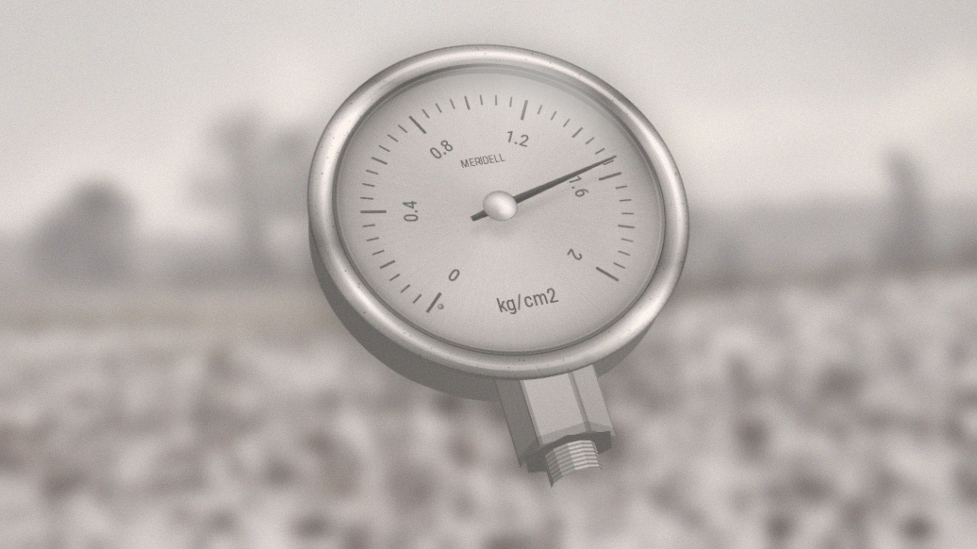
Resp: 1.55,kg/cm²
